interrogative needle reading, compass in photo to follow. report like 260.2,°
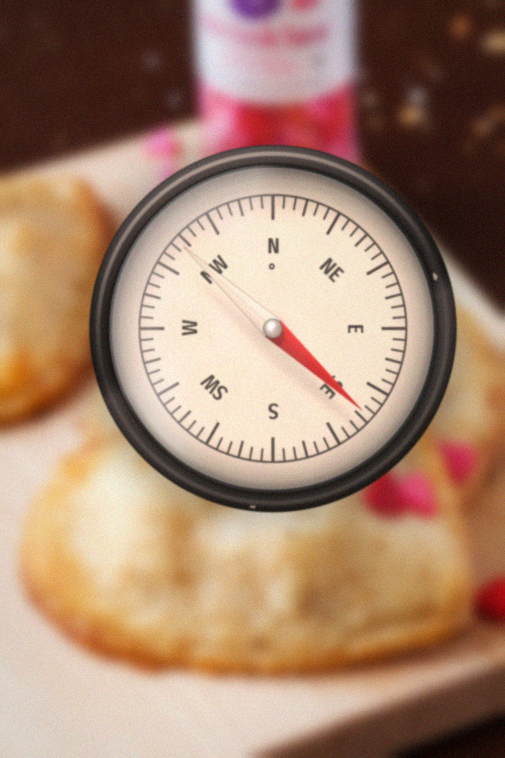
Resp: 132.5,°
